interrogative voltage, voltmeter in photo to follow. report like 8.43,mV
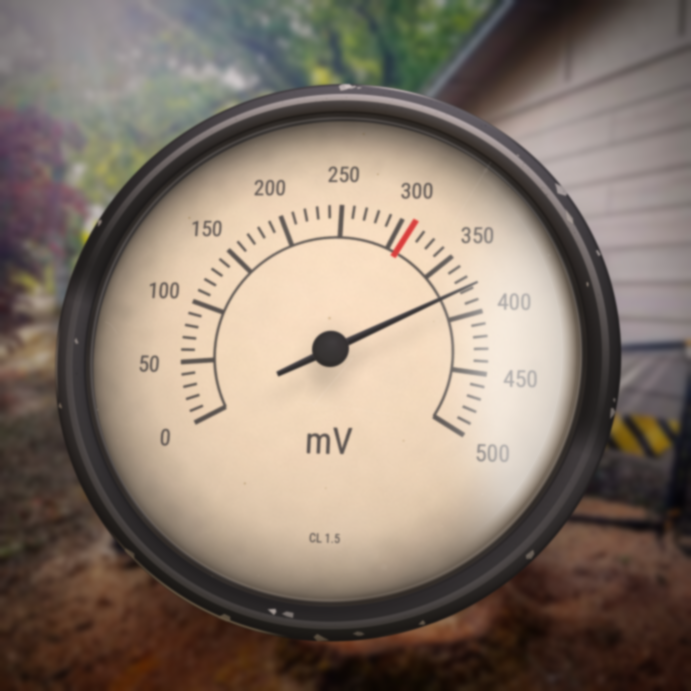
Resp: 380,mV
